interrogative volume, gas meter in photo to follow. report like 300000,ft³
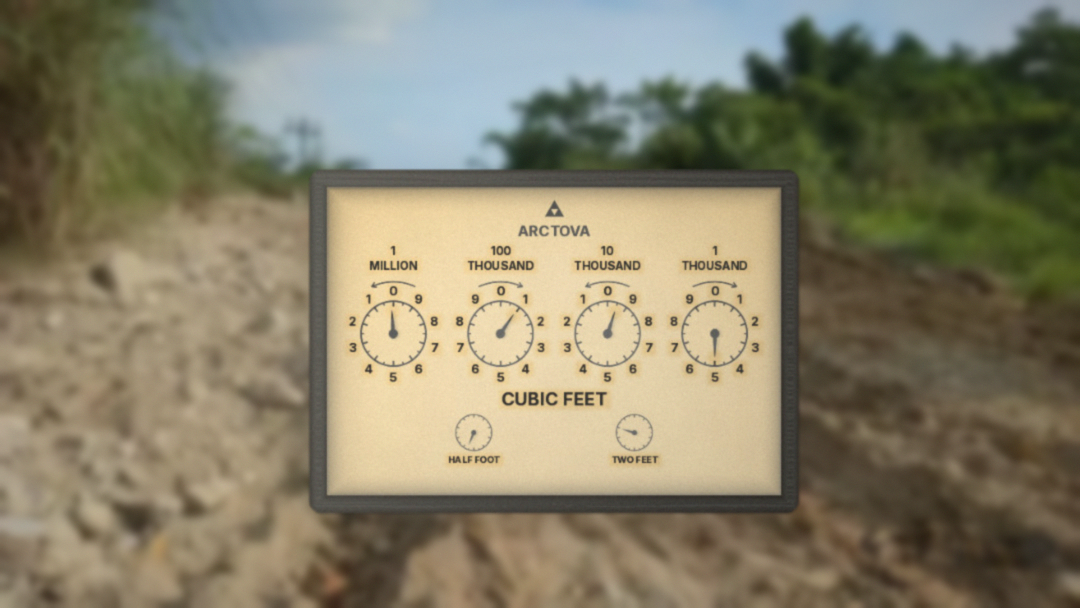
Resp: 9500,ft³
